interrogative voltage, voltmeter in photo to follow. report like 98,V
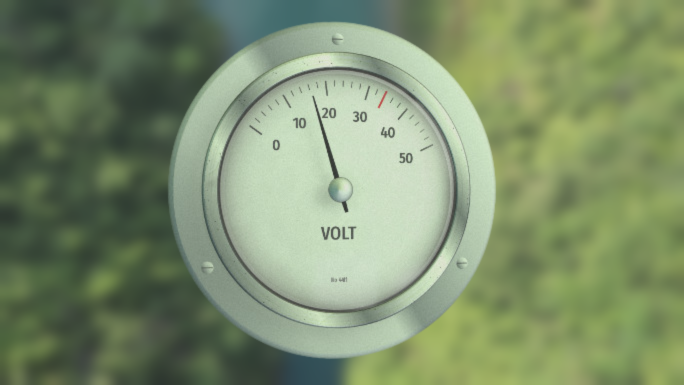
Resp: 16,V
